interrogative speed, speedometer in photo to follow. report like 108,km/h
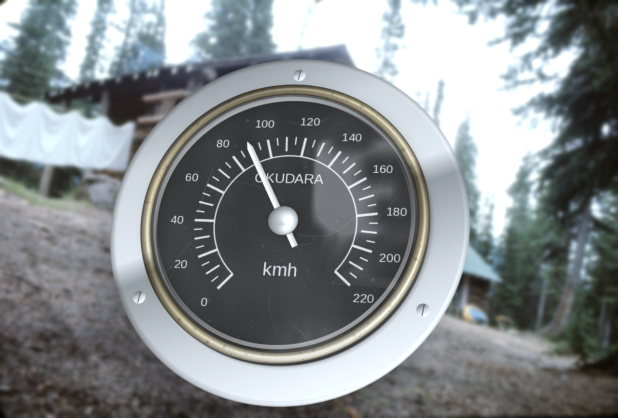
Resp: 90,km/h
